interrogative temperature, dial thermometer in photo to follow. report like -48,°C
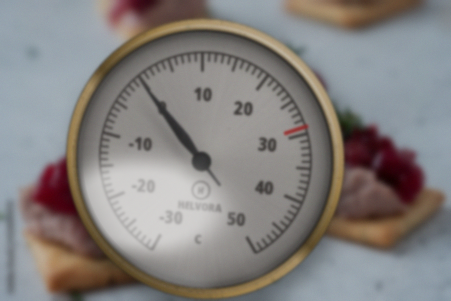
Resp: 0,°C
